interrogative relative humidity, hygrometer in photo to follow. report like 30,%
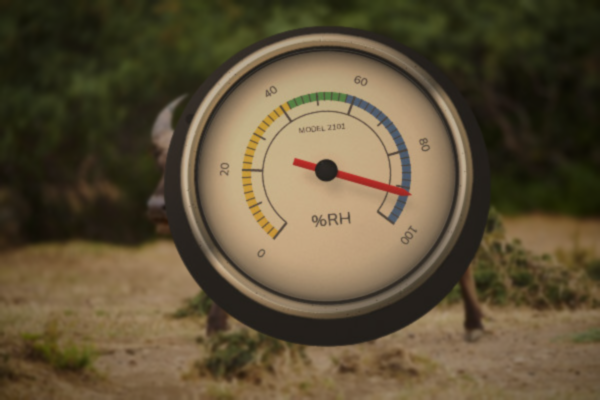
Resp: 92,%
